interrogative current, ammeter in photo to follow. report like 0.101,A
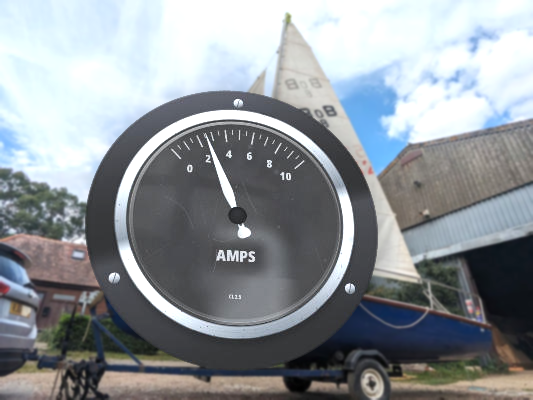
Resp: 2.5,A
